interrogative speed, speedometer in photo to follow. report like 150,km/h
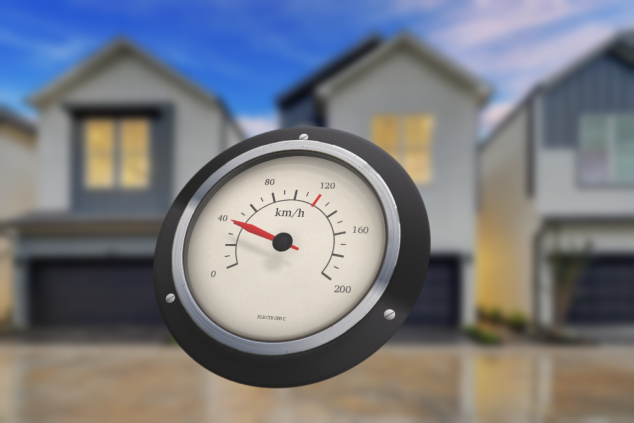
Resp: 40,km/h
